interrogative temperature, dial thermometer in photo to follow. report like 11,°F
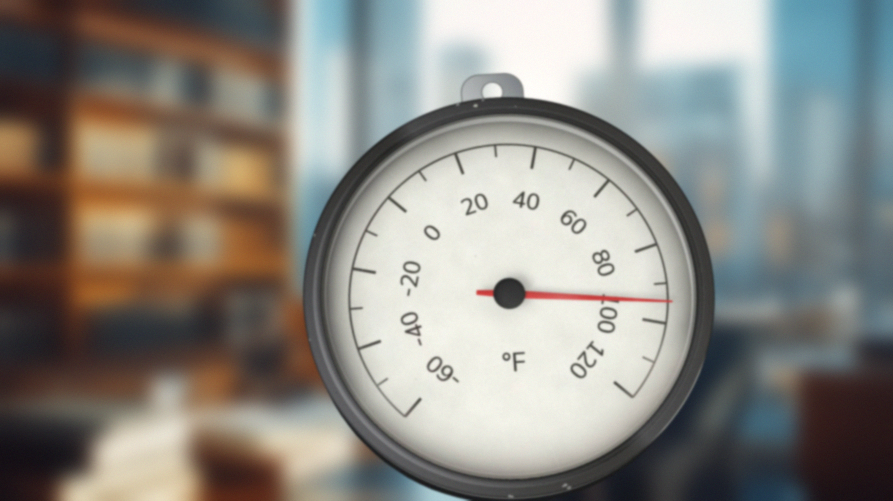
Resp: 95,°F
